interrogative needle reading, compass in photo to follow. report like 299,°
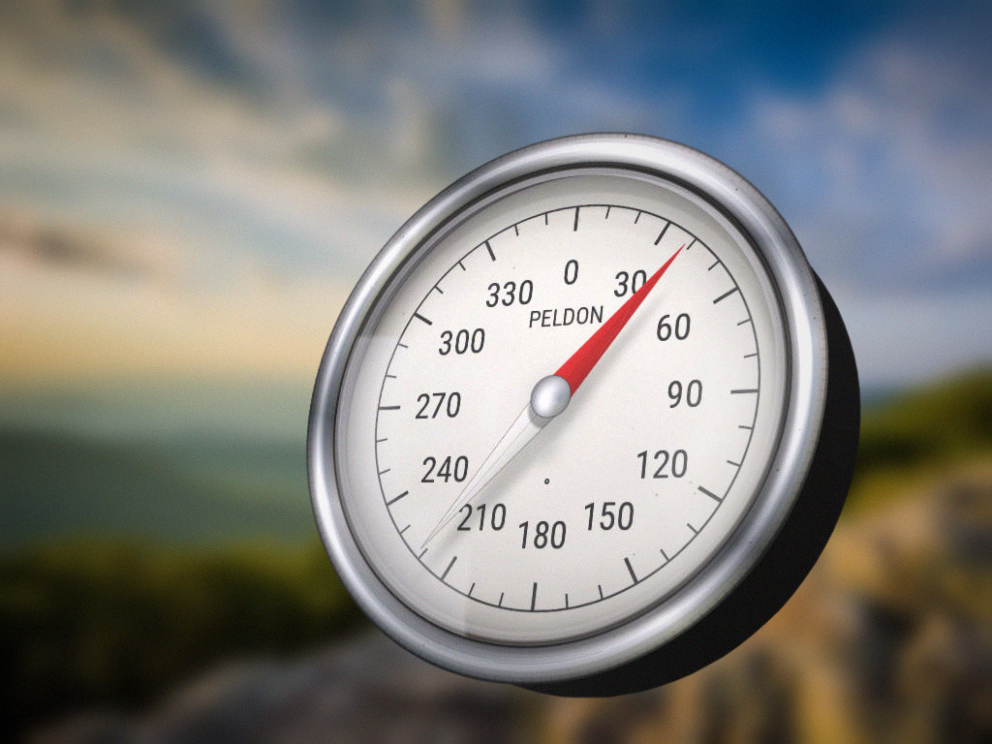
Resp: 40,°
